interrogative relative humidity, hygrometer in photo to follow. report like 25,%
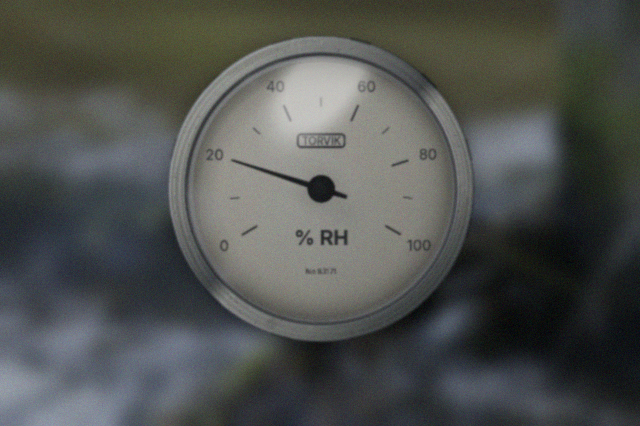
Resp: 20,%
